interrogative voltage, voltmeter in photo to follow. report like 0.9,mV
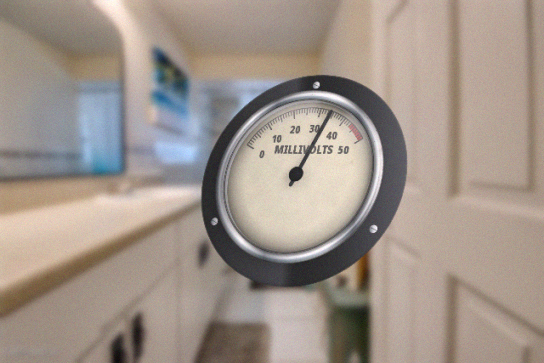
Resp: 35,mV
